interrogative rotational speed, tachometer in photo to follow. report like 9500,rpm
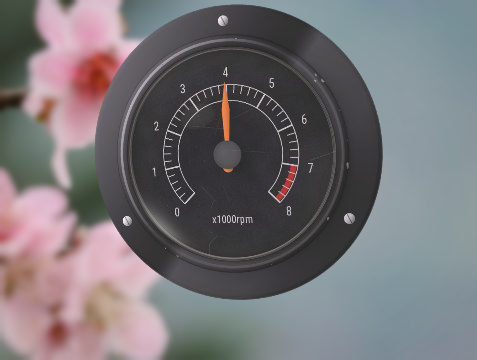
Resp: 4000,rpm
